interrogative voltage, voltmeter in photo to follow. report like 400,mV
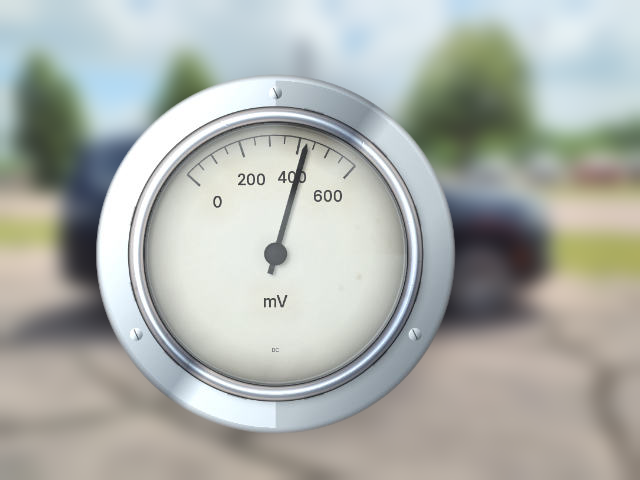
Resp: 425,mV
